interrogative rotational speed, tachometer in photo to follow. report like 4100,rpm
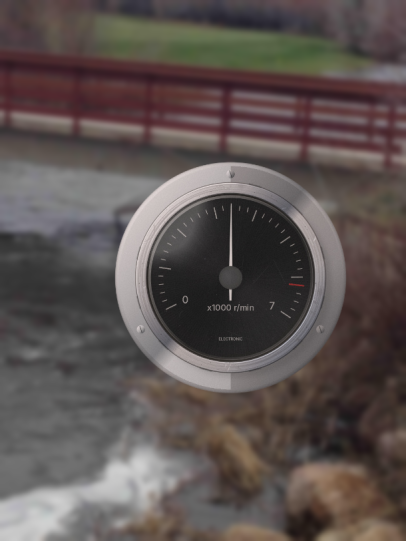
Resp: 3400,rpm
